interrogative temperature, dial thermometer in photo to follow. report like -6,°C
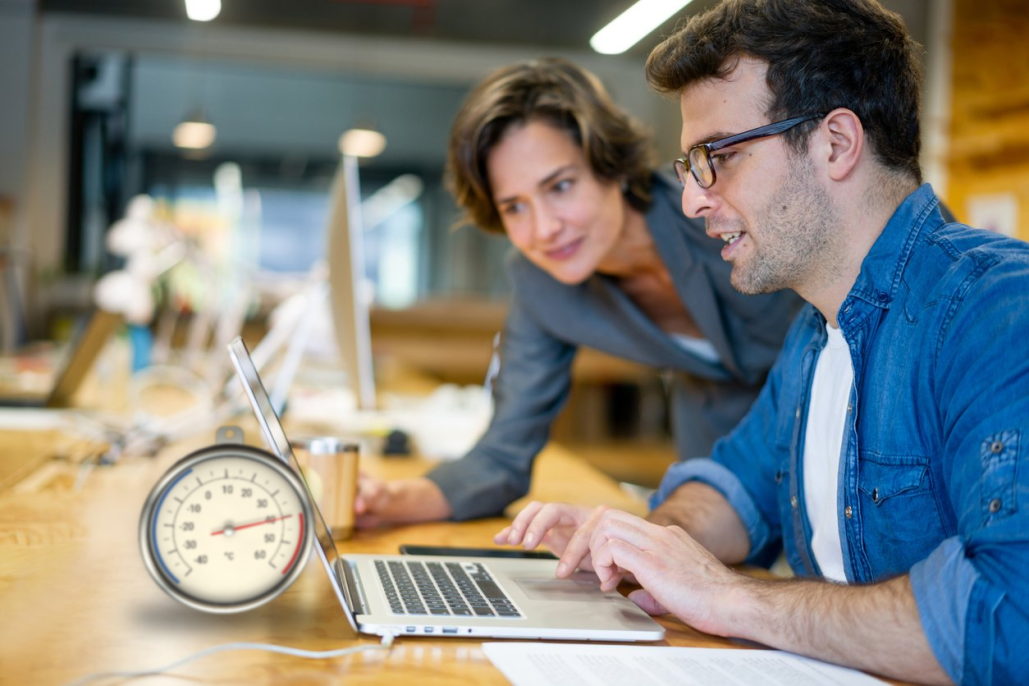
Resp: 40,°C
